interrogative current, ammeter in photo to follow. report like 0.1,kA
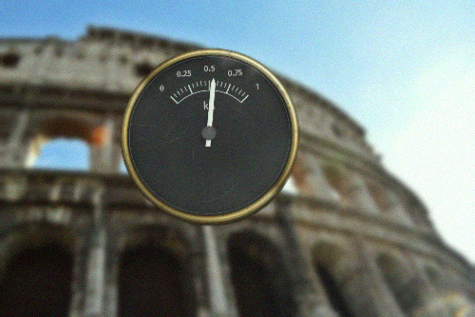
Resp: 0.55,kA
